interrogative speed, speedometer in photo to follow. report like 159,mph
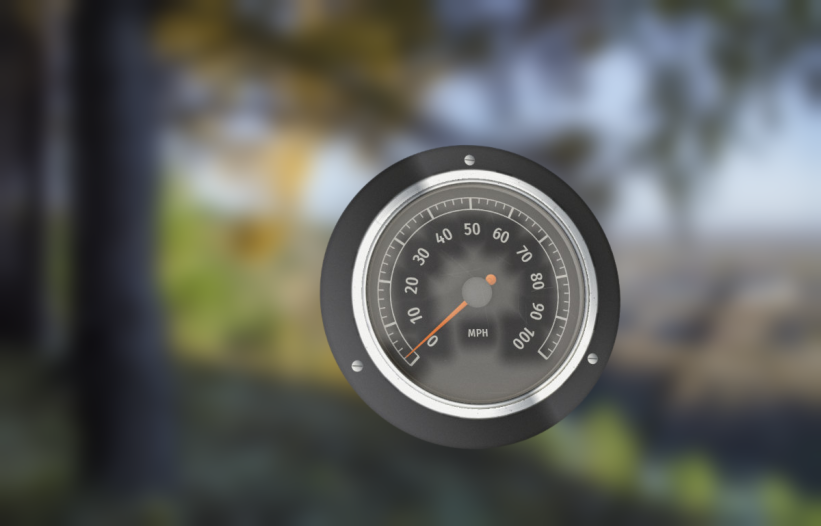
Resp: 2,mph
